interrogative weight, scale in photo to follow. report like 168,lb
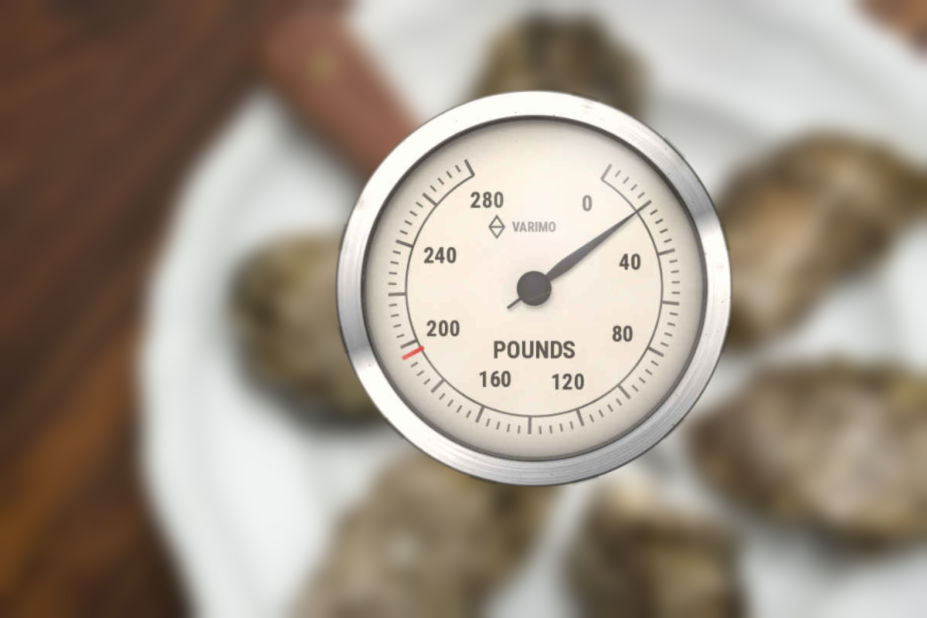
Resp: 20,lb
